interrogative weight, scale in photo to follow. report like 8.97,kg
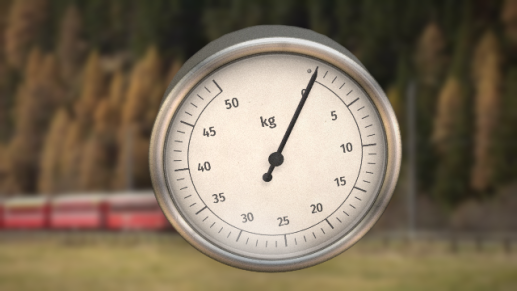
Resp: 0,kg
